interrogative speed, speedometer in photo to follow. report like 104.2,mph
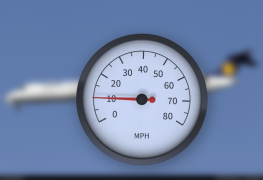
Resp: 10,mph
